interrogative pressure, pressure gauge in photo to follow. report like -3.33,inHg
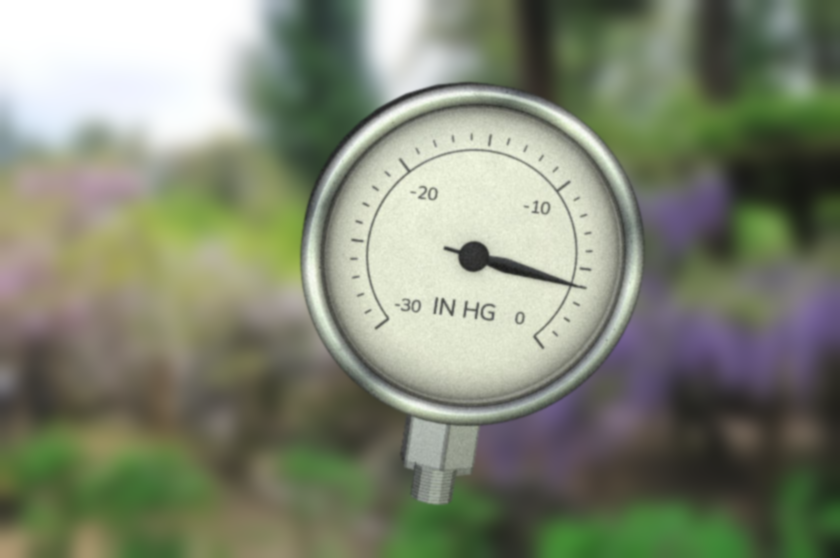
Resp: -4,inHg
